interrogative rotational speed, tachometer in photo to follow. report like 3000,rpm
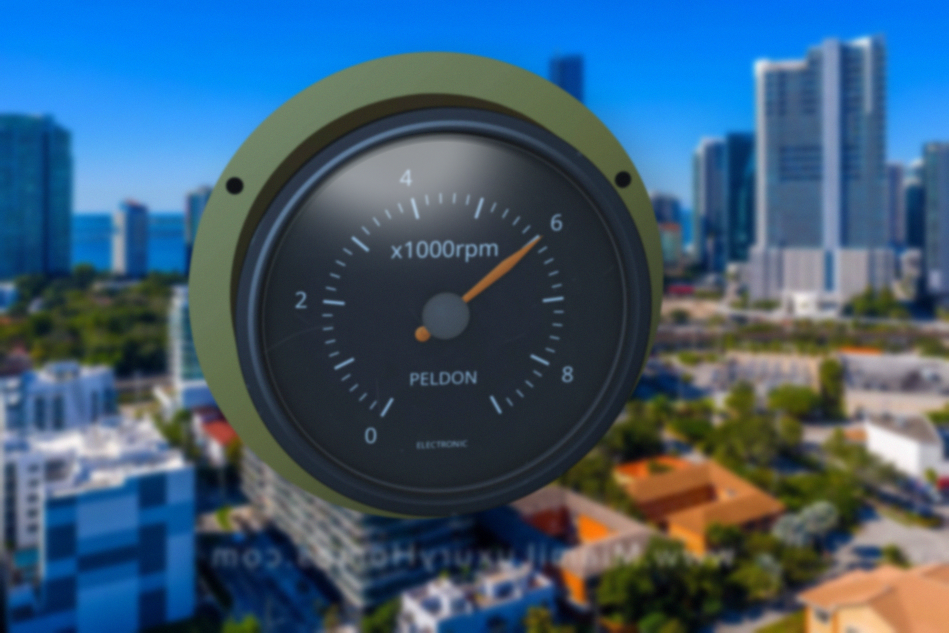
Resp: 6000,rpm
